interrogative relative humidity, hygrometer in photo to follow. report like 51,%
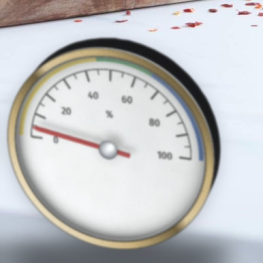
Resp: 5,%
